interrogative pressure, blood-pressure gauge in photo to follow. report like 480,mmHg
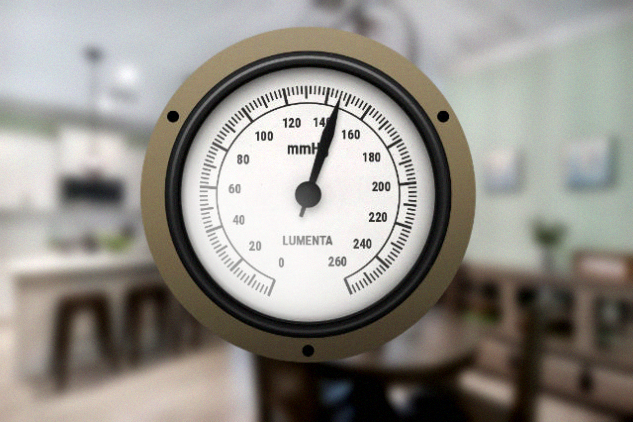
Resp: 146,mmHg
